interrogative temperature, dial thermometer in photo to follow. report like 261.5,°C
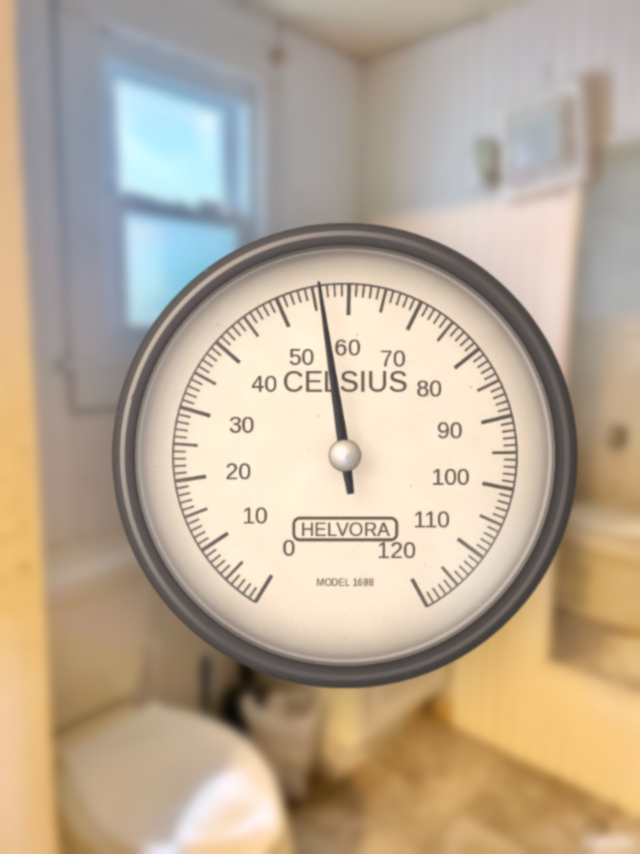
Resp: 56,°C
